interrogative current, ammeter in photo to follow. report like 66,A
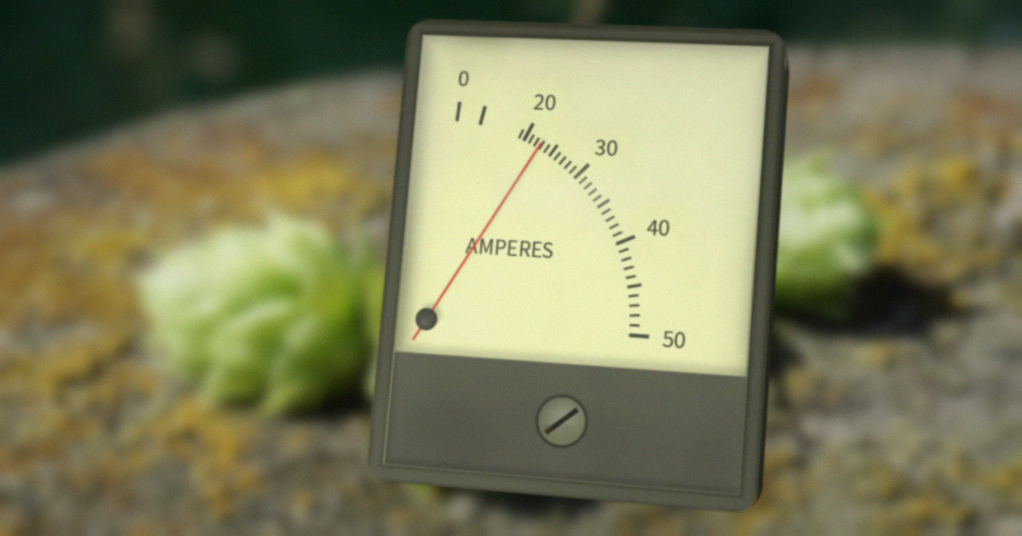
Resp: 23,A
